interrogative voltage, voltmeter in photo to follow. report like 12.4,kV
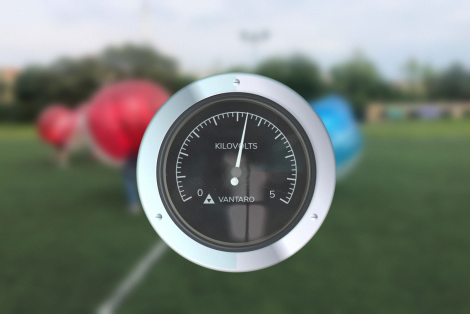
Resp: 2.7,kV
